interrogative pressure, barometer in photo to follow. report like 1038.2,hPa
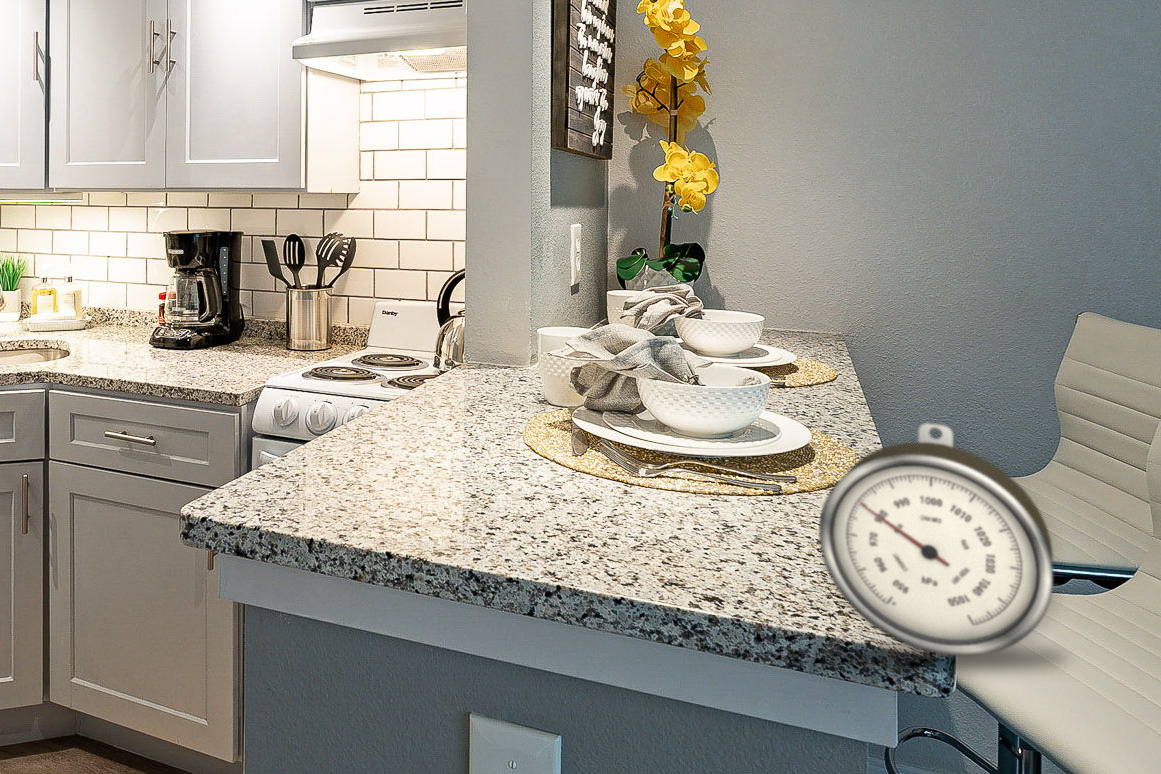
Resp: 980,hPa
